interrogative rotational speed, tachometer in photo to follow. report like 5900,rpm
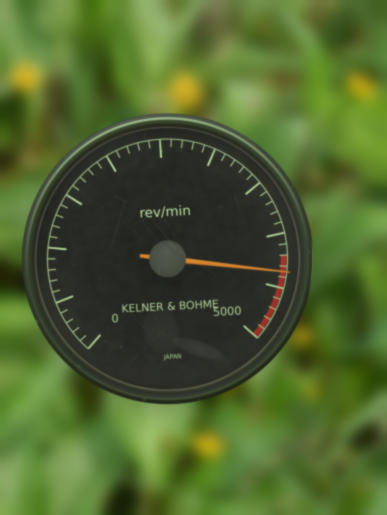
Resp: 4350,rpm
